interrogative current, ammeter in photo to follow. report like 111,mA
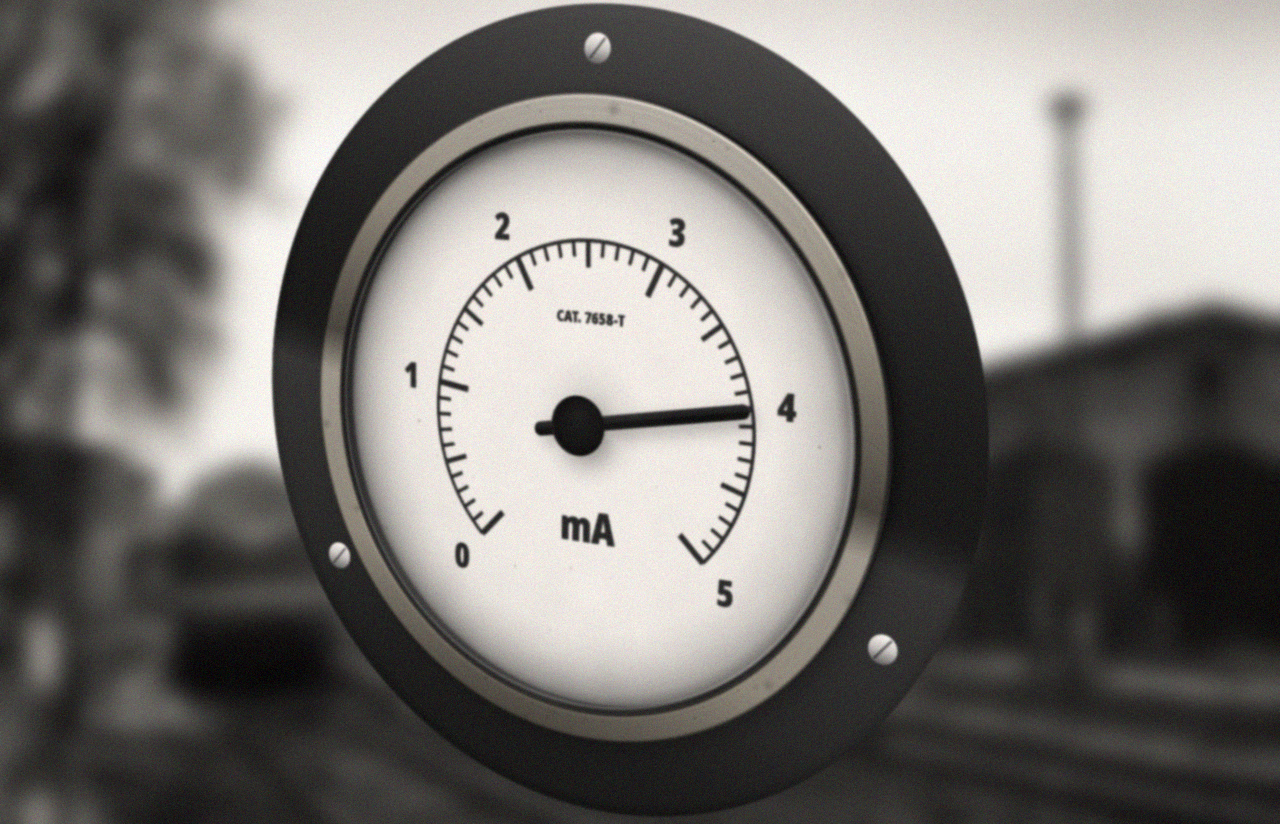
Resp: 4,mA
